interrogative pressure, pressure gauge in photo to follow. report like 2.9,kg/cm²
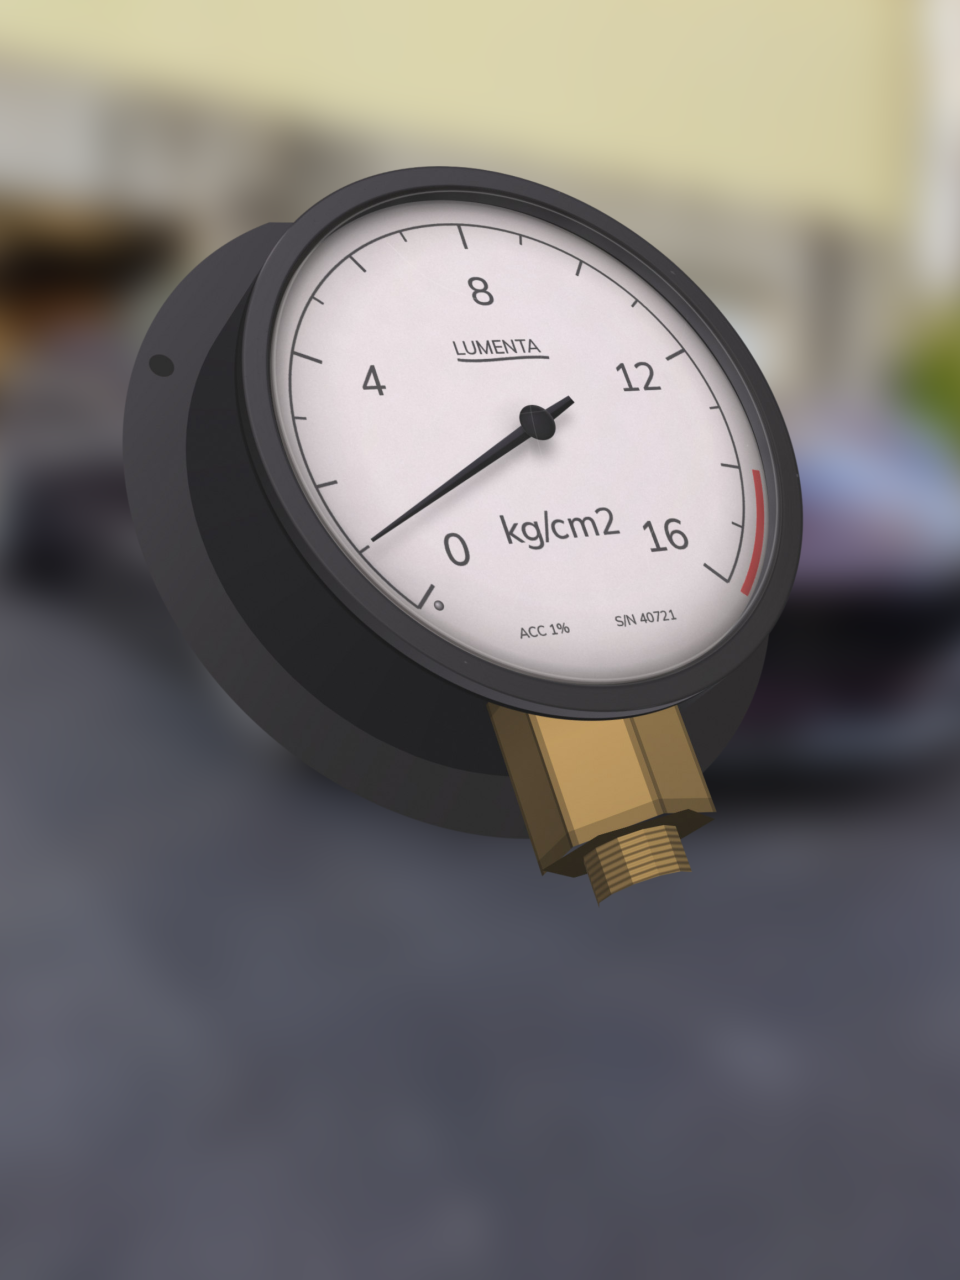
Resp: 1,kg/cm²
